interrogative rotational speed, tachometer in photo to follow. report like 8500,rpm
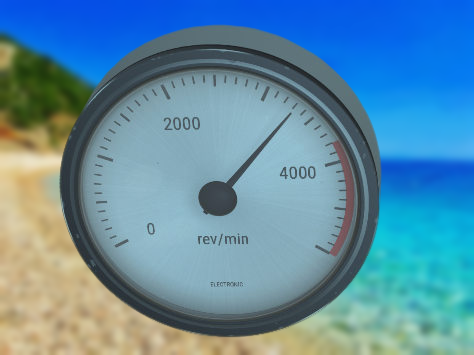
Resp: 3300,rpm
